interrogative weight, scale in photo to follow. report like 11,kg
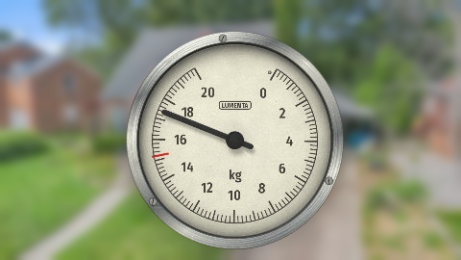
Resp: 17.4,kg
